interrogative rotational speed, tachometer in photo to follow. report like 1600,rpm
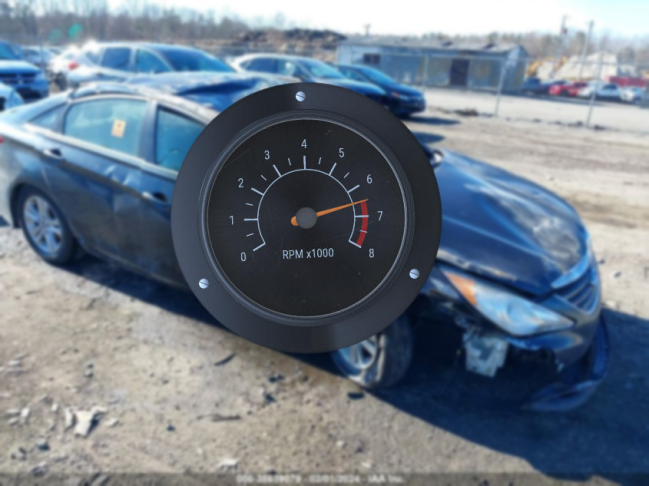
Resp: 6500,rpm
